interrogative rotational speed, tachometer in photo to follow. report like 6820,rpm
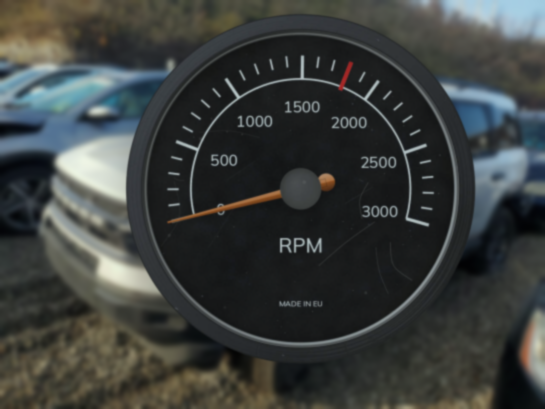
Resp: 0,rpm
